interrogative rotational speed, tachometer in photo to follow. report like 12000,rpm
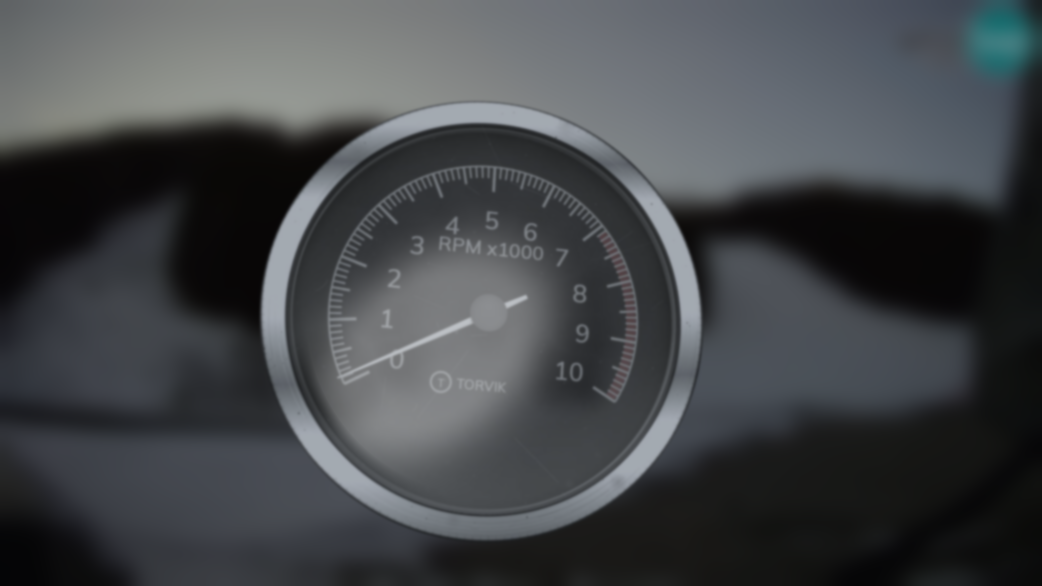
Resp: 100,rpm
